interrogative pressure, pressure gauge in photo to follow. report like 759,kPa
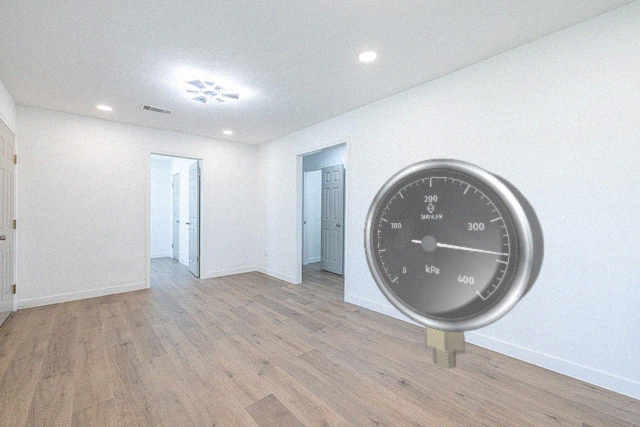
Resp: 340,kPa
